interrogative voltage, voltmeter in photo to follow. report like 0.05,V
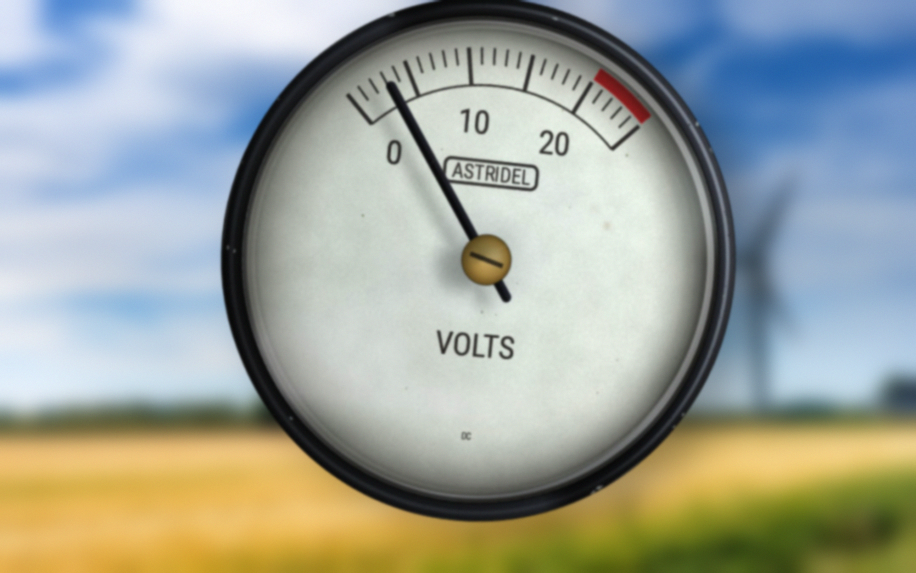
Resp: 3,V
